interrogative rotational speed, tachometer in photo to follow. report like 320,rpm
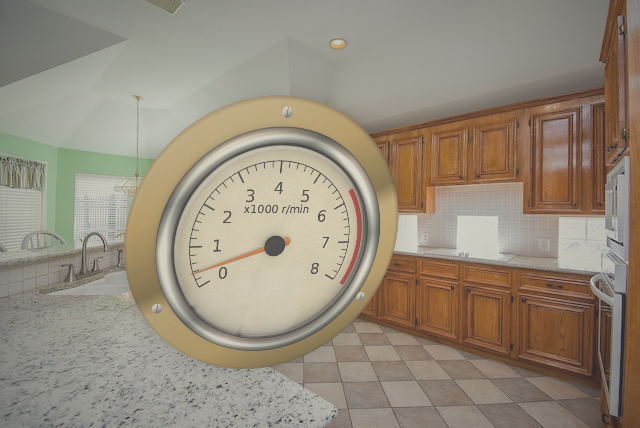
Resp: 400,rpm
